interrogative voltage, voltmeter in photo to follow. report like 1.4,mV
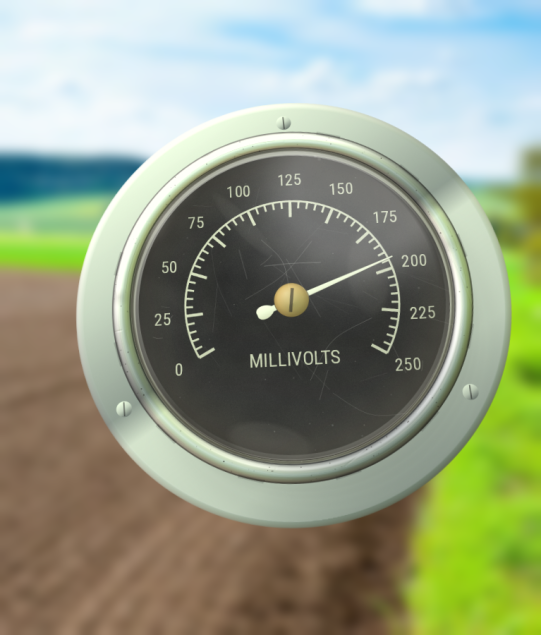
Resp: 195,mV
